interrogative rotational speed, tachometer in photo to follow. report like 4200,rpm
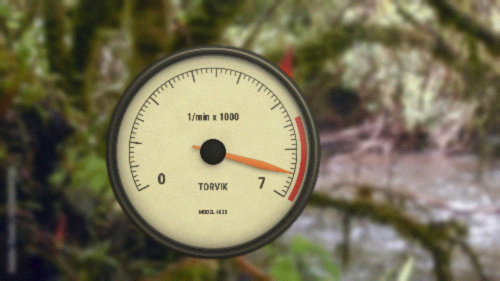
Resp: 6500,rpm
